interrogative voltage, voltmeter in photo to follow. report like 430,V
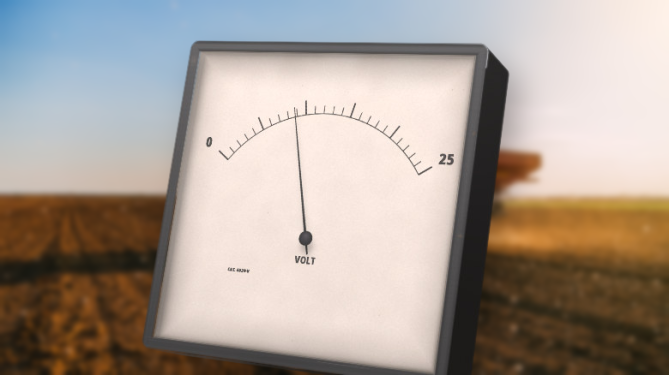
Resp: 9,V
